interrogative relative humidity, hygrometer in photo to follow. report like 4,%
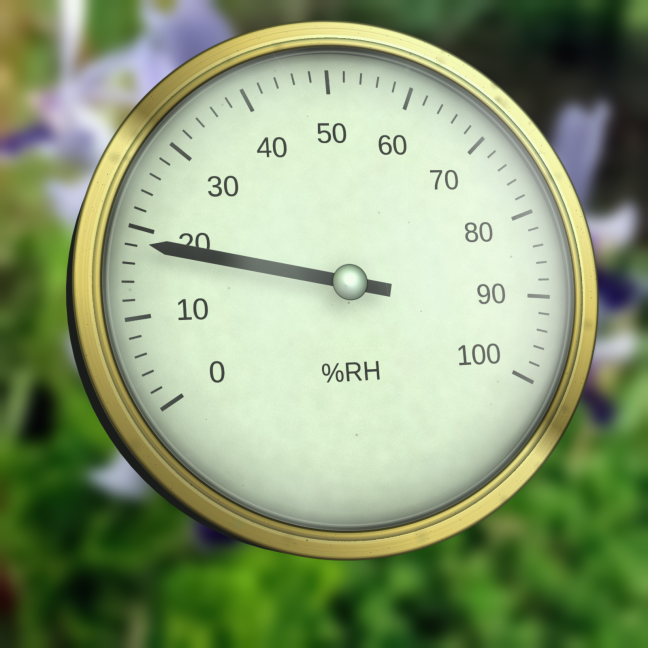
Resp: 18,%
